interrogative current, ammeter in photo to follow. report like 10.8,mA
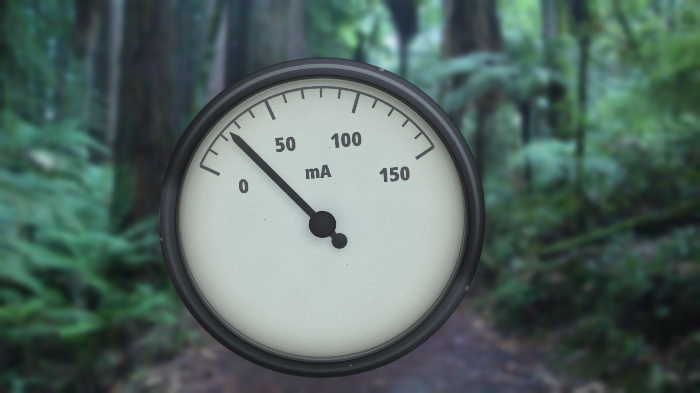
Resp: 25,mA
